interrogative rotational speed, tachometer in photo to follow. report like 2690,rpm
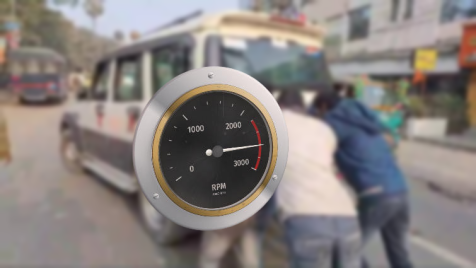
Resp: 2600,rpm
